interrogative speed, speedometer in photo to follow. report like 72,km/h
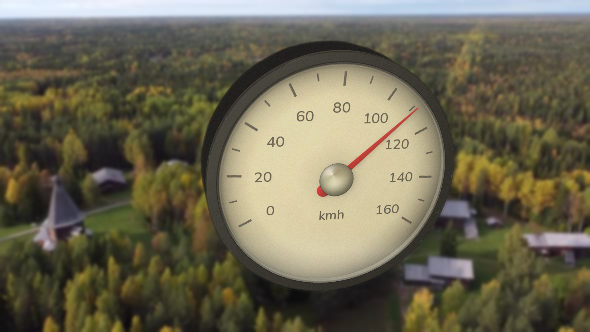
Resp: 110,km/h
